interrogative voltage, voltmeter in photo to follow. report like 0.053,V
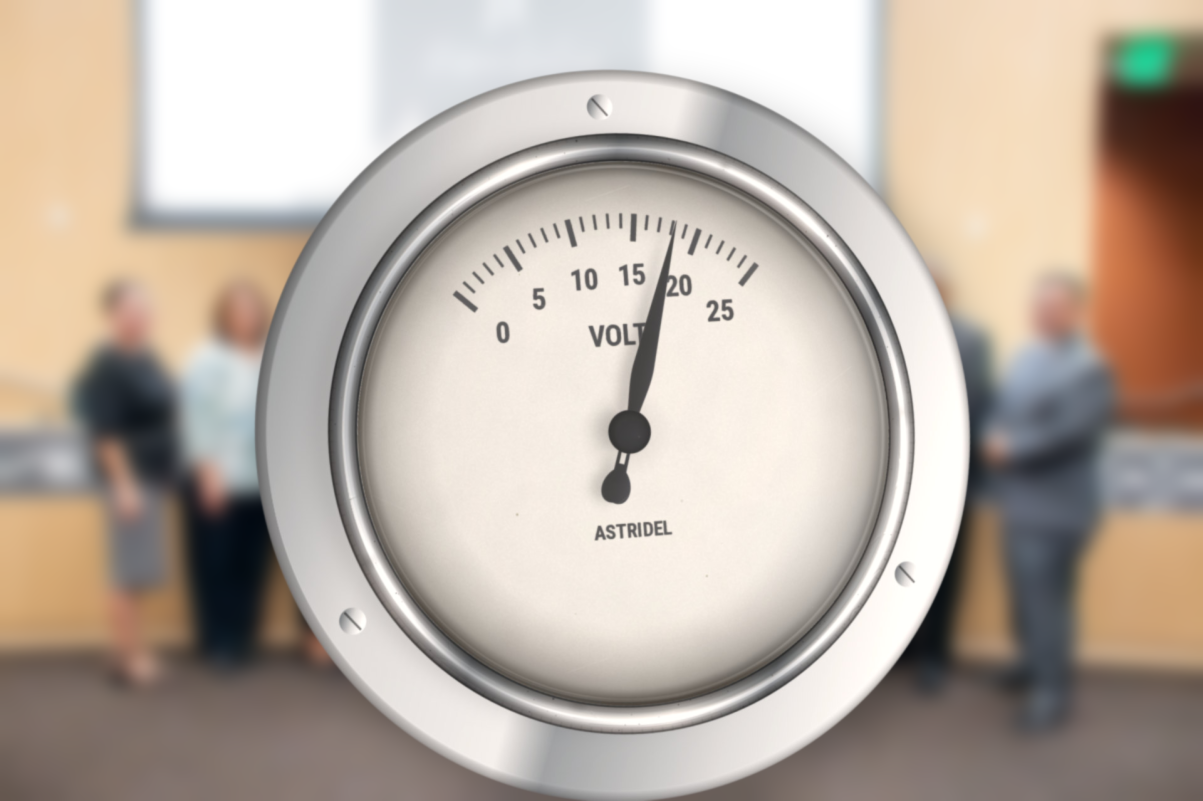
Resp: 18,V
